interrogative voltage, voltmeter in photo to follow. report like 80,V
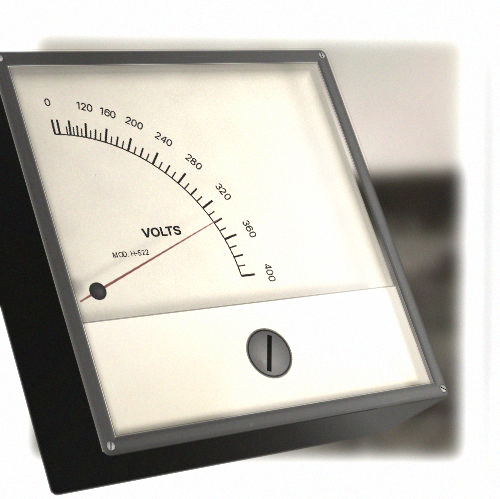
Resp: 340,V
